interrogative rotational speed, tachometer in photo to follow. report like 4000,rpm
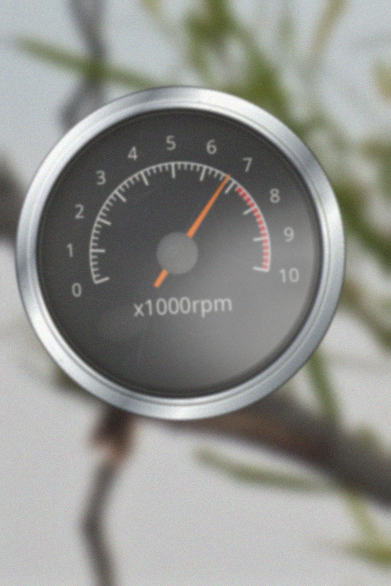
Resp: 6800,rpm
